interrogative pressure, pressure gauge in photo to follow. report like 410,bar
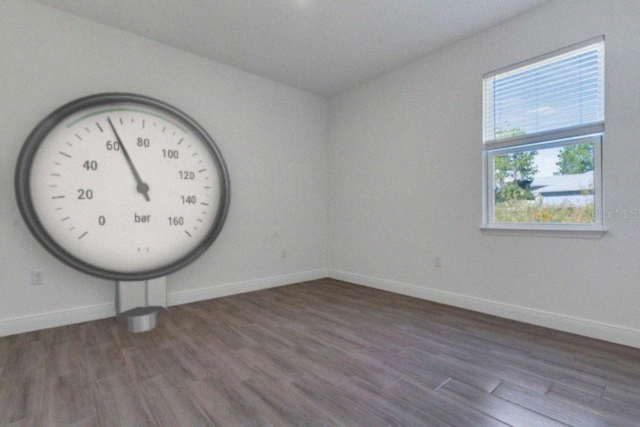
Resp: 65,bar
